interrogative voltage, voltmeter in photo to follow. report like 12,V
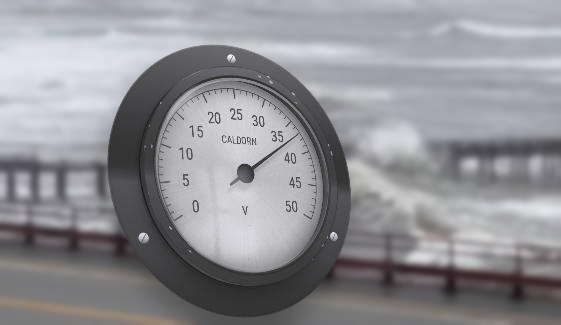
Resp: 37,V
